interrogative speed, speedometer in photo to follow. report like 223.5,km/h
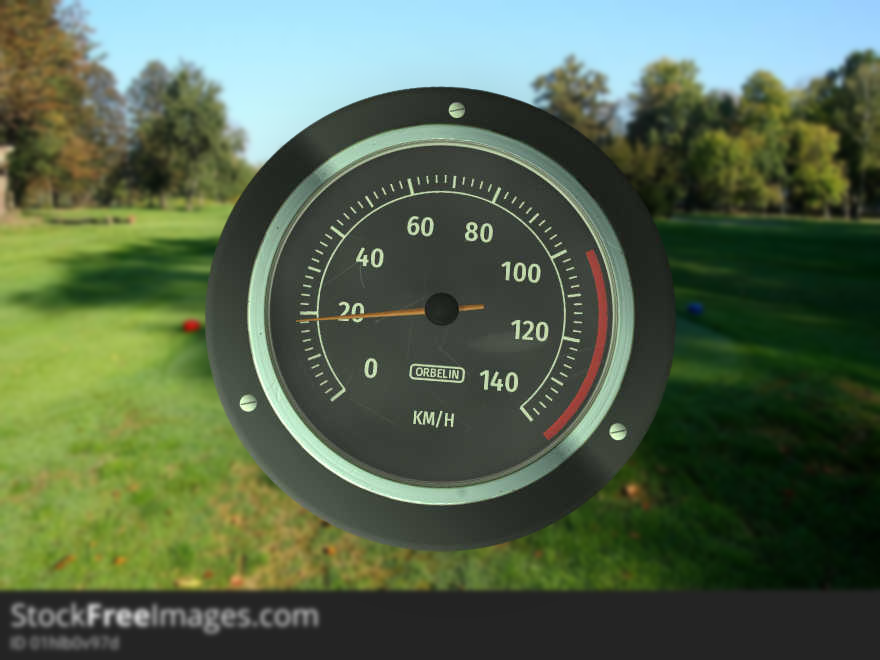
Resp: 18,km/h
